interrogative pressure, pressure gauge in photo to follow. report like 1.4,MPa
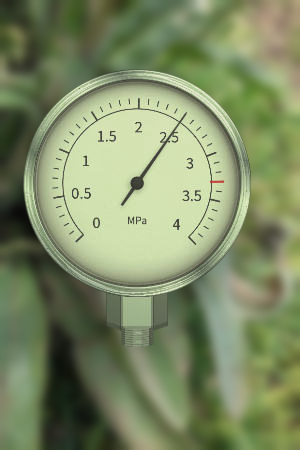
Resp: 2.5,MPa
